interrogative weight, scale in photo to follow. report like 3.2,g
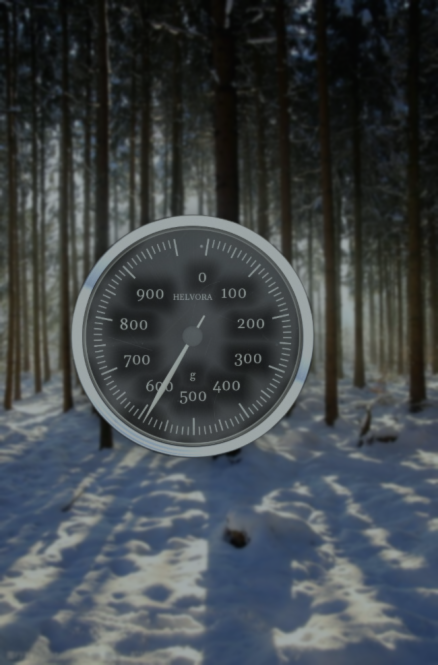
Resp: 590,g
